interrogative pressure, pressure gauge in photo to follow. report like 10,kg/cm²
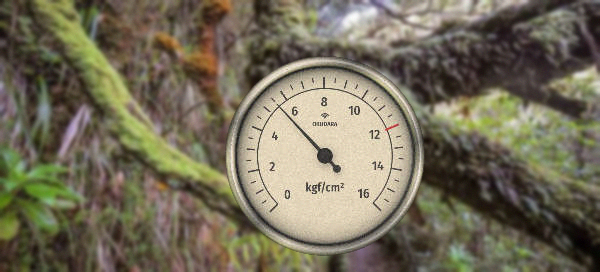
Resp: 5.5,kg/cm²
